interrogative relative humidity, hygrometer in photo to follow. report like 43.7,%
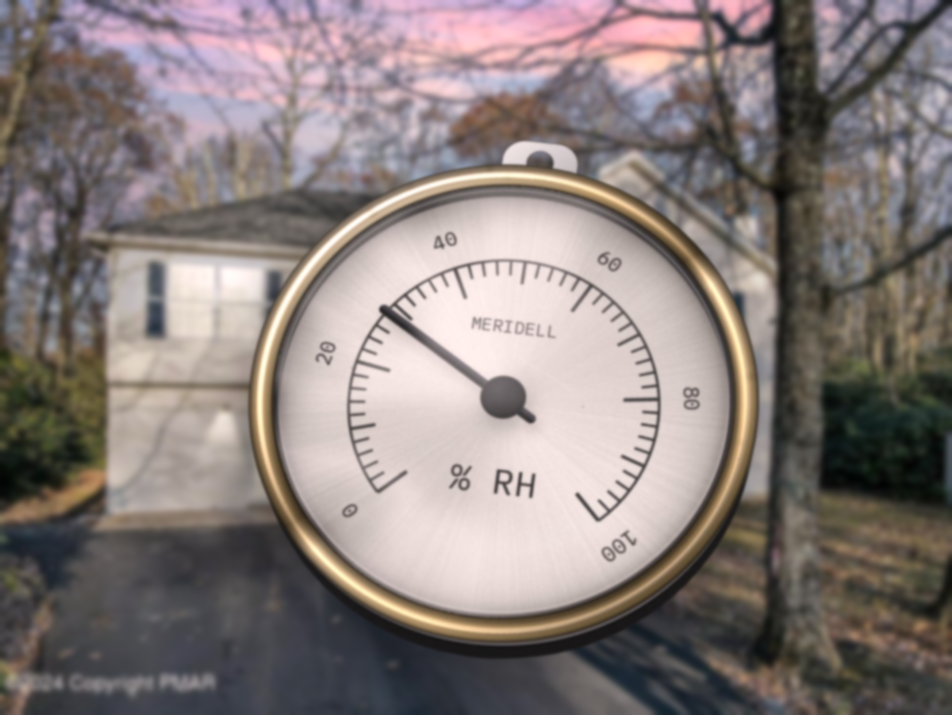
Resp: 28,%
